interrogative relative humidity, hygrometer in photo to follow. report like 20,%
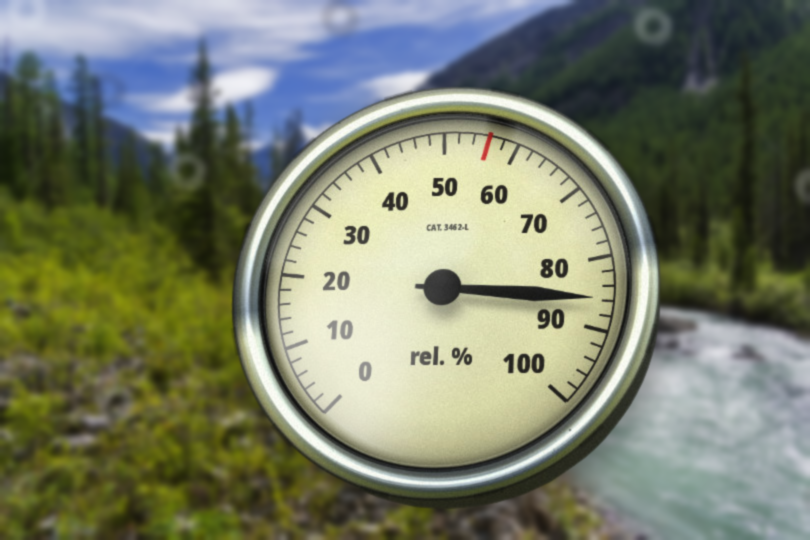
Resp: 86,%
